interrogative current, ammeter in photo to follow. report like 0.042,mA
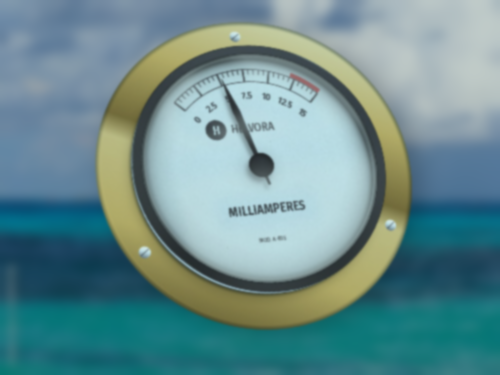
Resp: 5,mA
